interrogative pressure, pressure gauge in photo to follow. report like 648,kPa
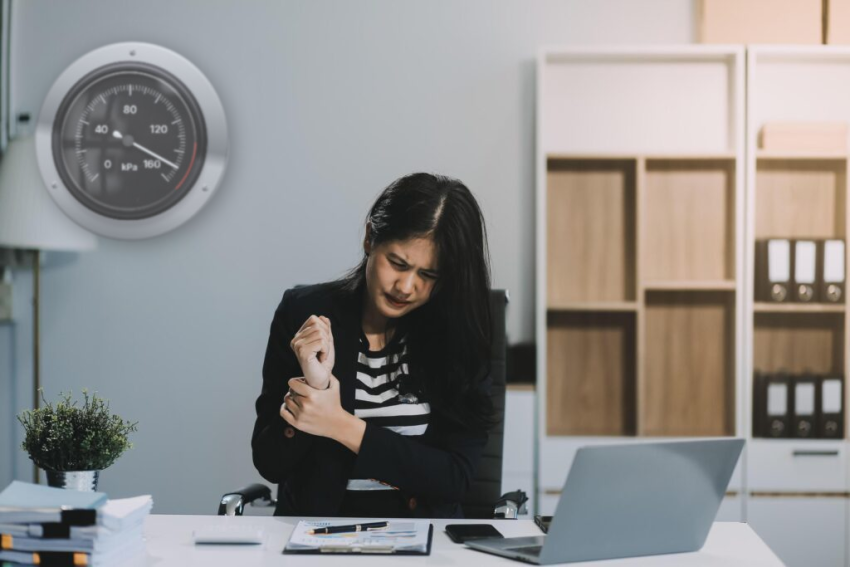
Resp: 150,kPa
